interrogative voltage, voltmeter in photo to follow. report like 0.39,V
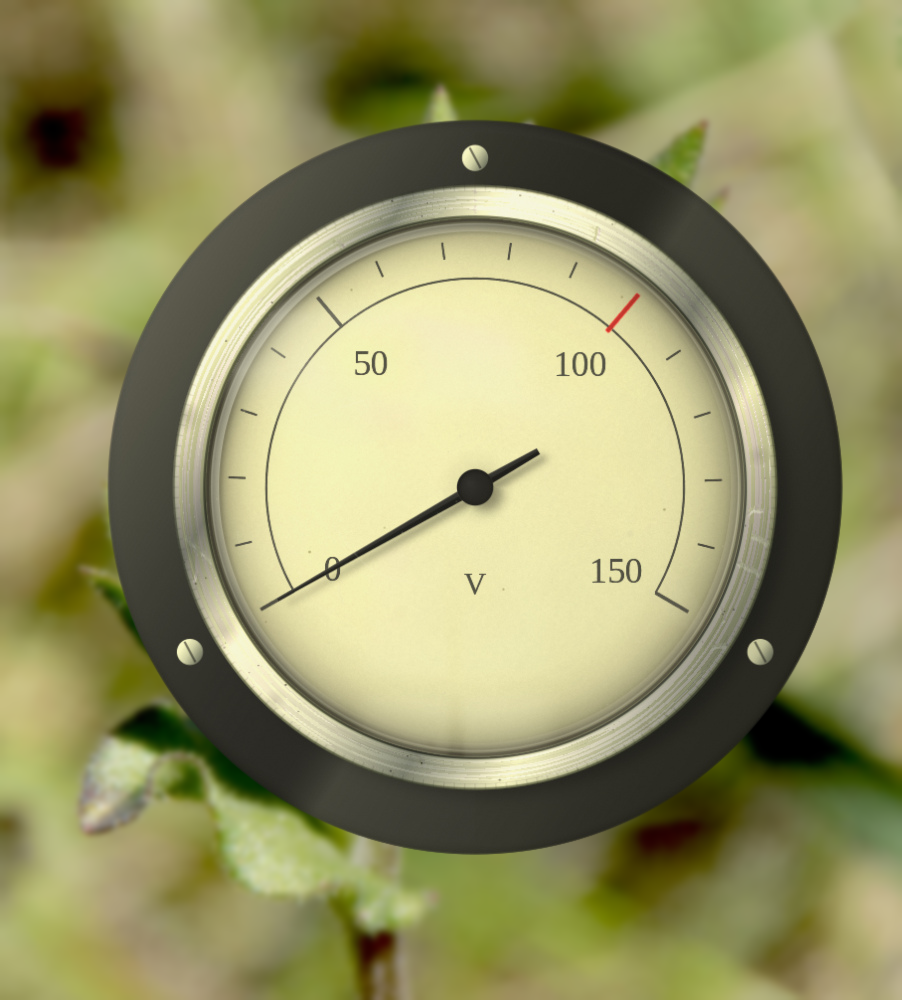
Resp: 0,V
